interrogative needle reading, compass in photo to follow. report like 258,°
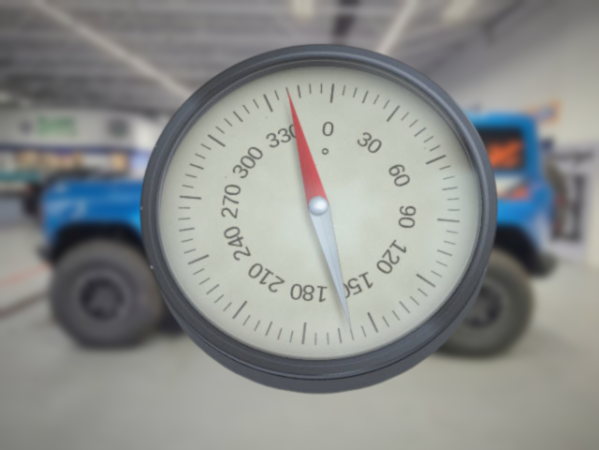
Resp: 340,°
